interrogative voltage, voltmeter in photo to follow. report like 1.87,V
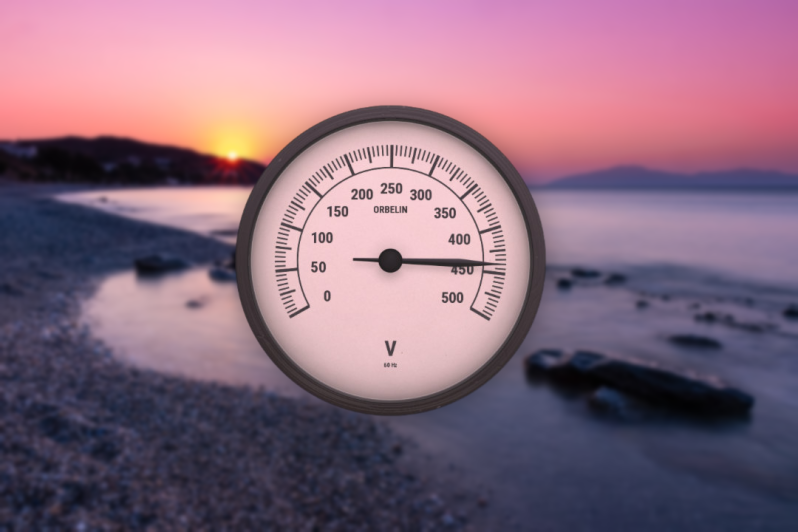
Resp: 440,V
